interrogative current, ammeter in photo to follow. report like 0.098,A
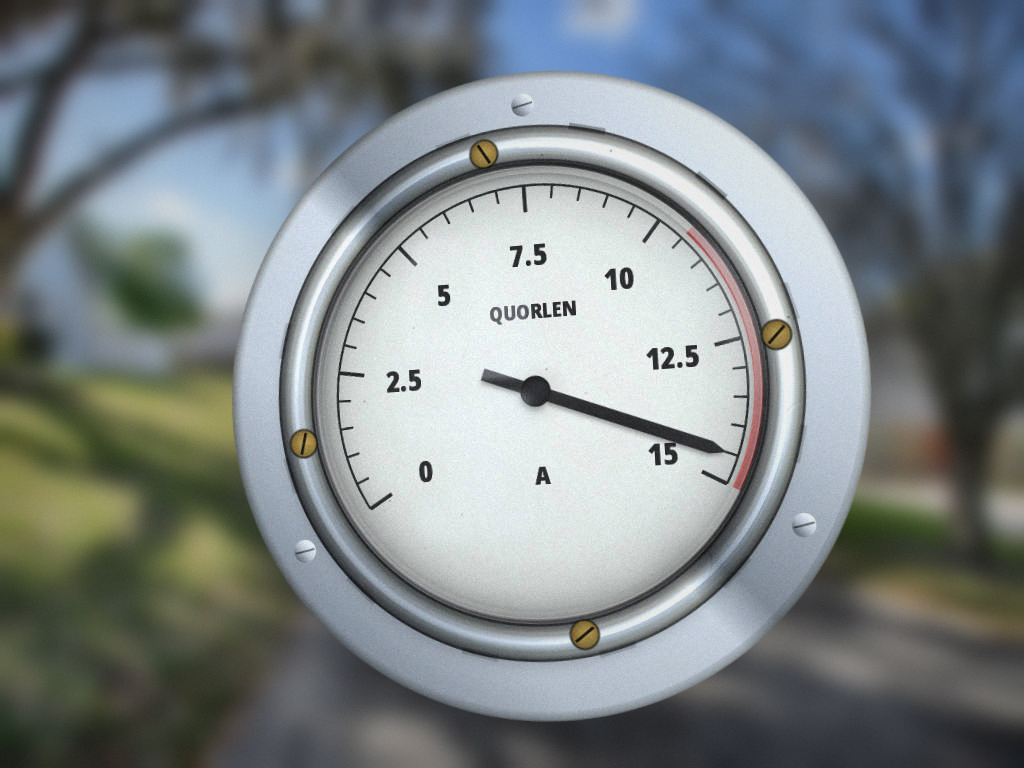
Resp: 14.5,A
